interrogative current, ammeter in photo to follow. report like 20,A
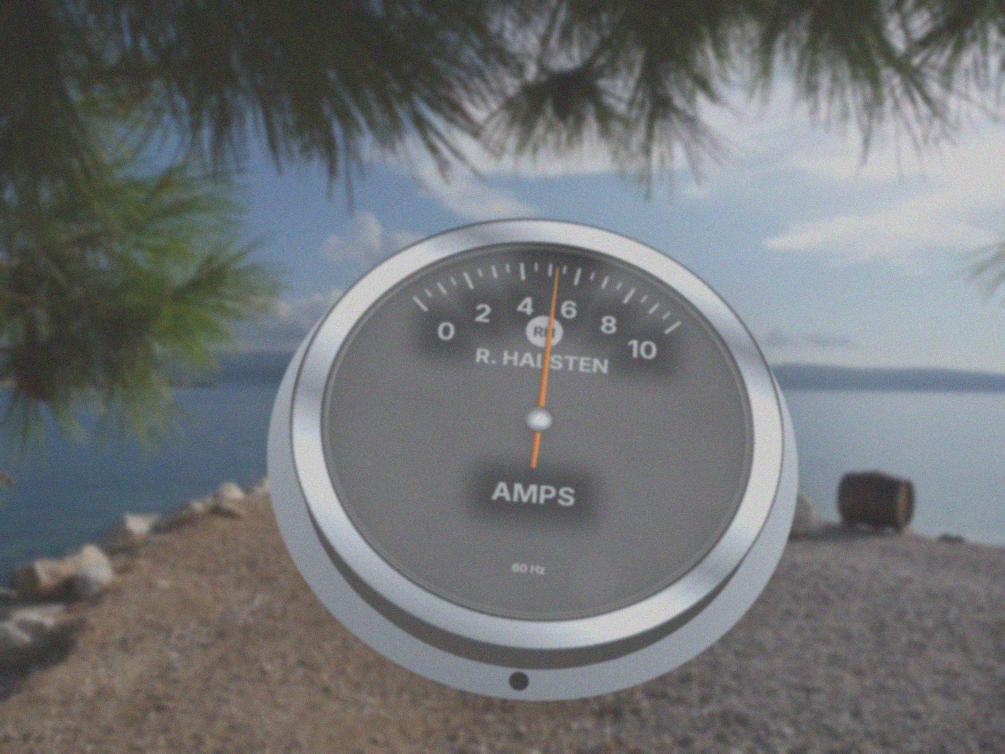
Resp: 5.25,A
